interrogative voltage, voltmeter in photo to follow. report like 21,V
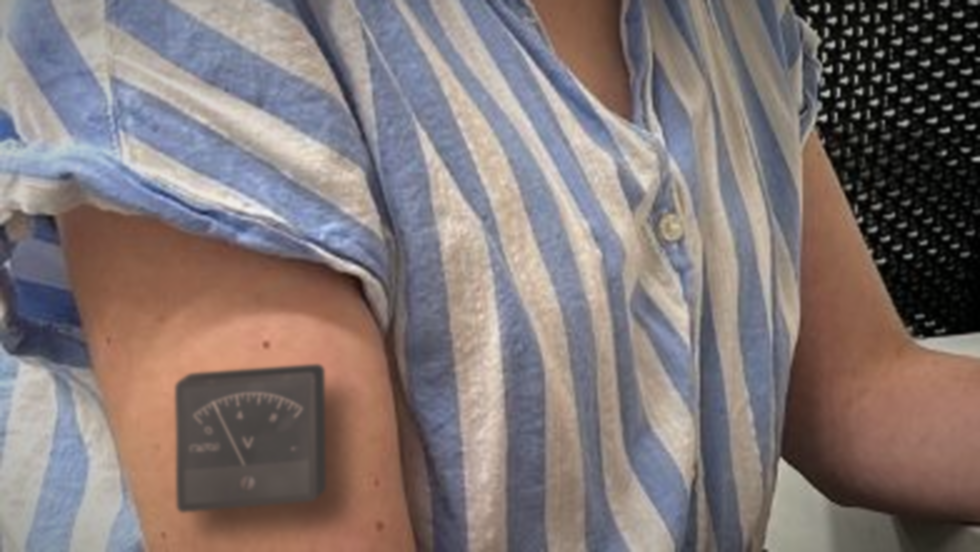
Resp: 2,V
